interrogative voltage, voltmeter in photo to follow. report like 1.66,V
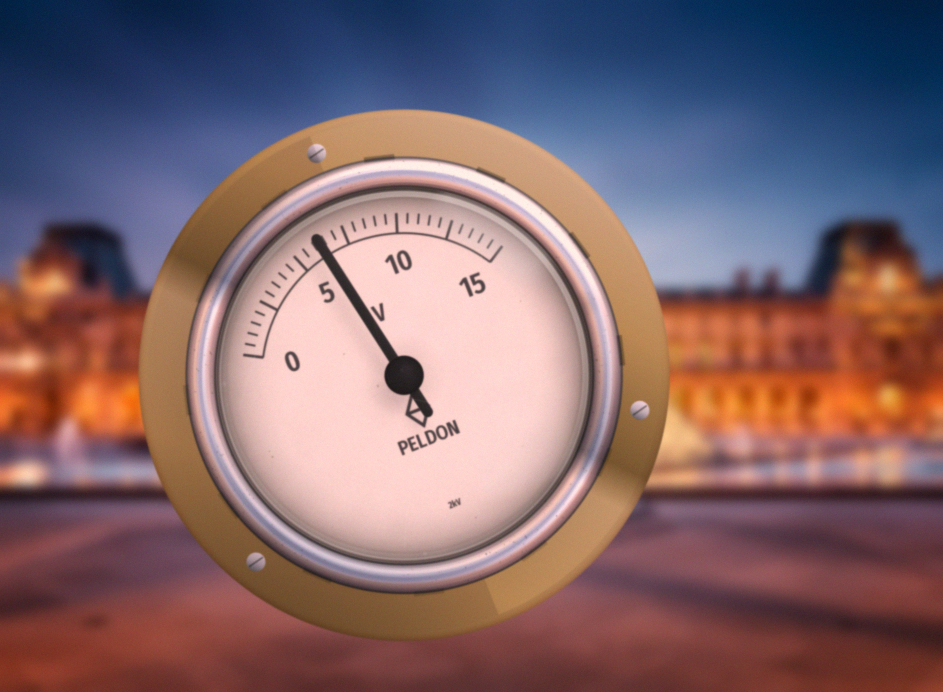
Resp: 6.25,V
